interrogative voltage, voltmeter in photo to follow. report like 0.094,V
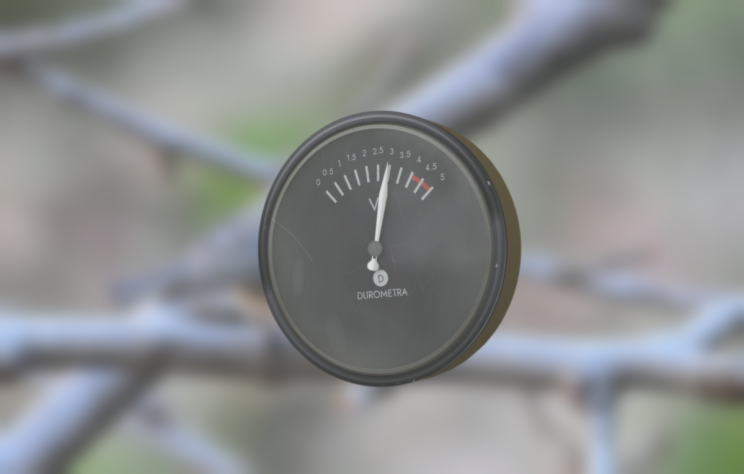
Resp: 3,V
